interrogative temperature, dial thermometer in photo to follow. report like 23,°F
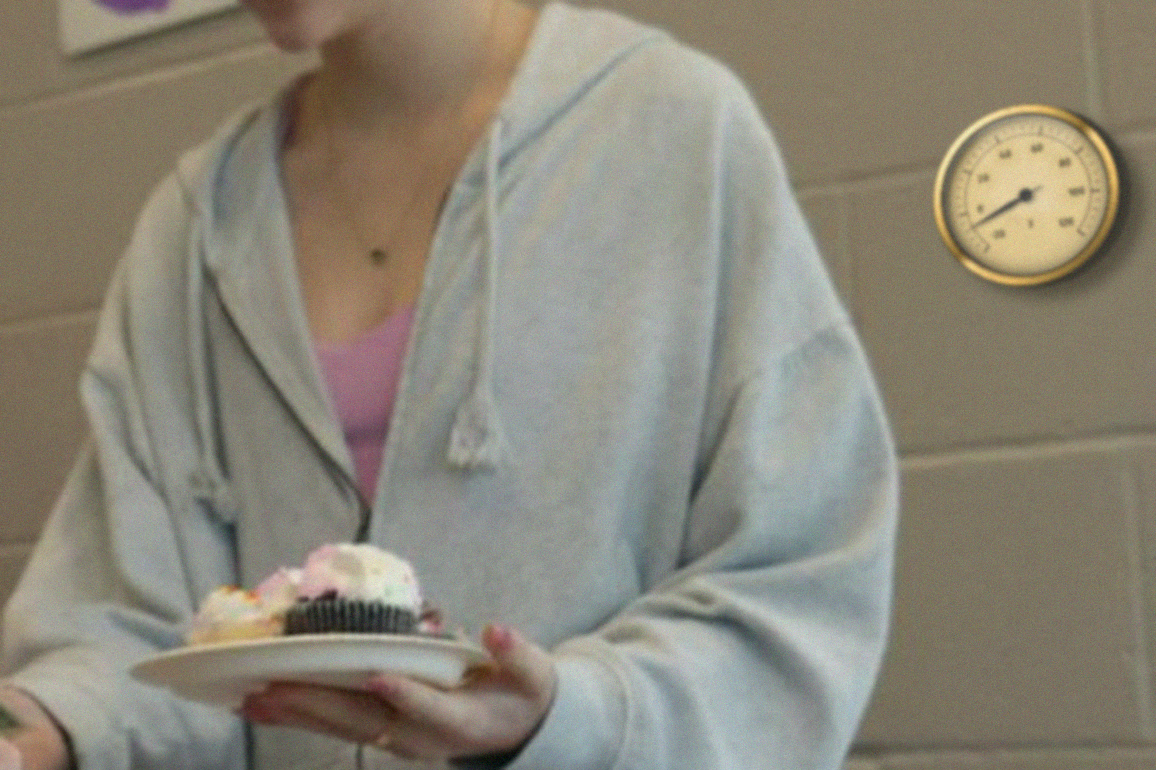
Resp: -8,°F
